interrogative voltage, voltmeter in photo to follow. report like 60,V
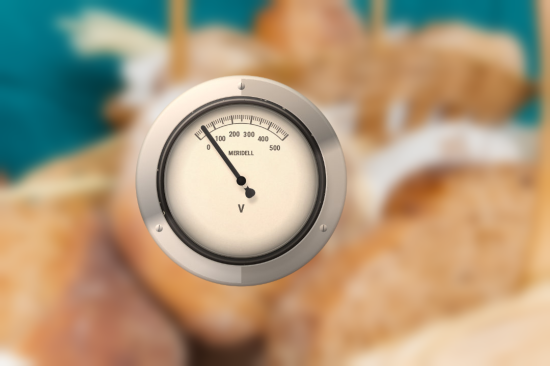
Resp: 50,V
